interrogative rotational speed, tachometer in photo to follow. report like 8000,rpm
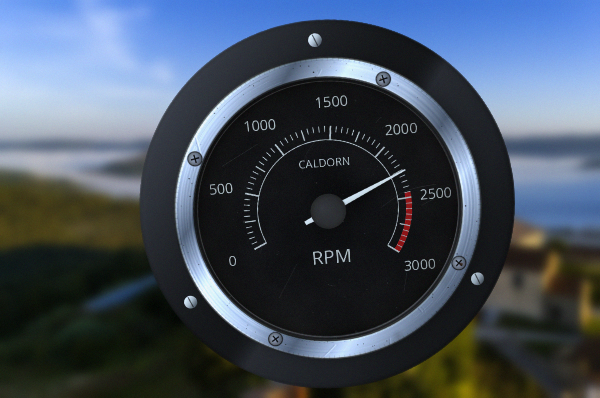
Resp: 2250,rpm
